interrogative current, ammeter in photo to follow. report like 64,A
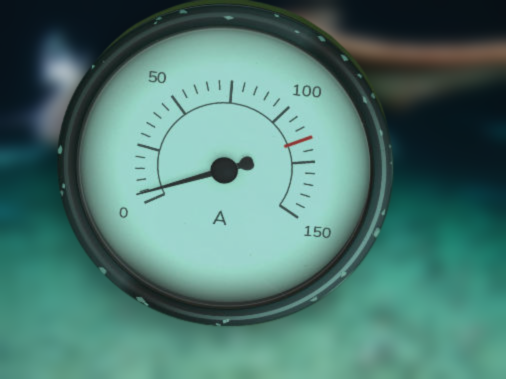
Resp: 5,A
